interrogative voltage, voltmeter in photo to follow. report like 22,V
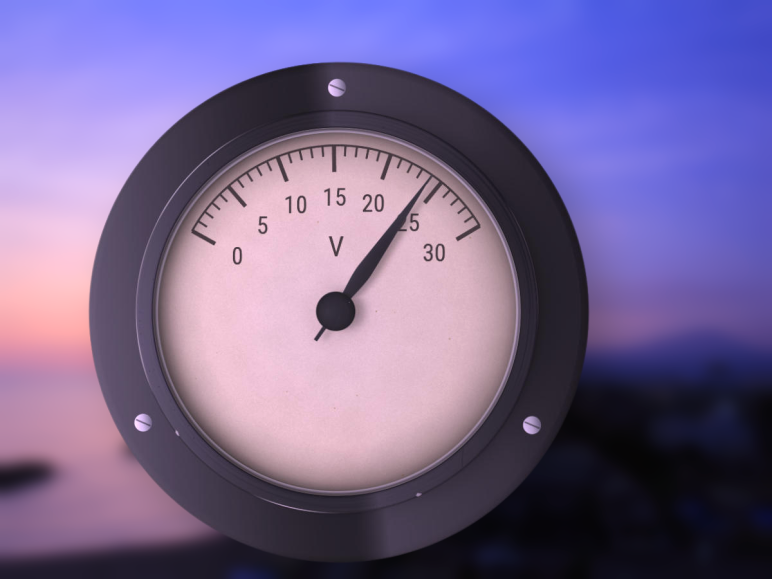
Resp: 24,V
